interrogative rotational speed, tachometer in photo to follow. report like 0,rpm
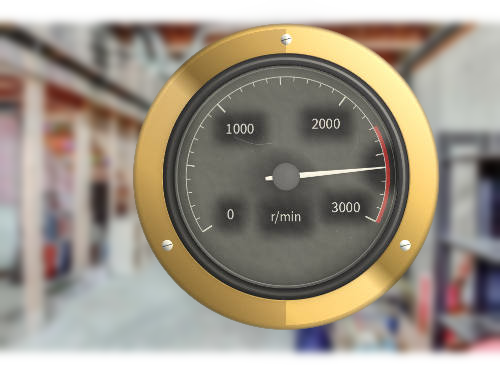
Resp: 2600,rpm
